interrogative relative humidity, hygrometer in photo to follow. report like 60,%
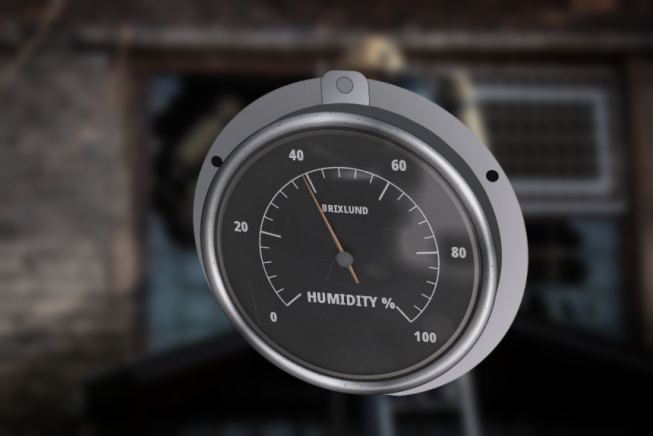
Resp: 40,%
